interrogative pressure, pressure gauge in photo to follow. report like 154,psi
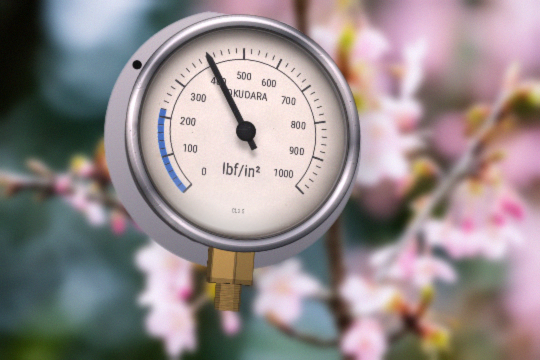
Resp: 400,psi
